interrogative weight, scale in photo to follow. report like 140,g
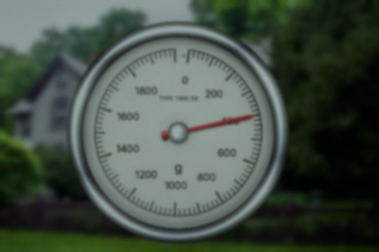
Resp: 400,g
